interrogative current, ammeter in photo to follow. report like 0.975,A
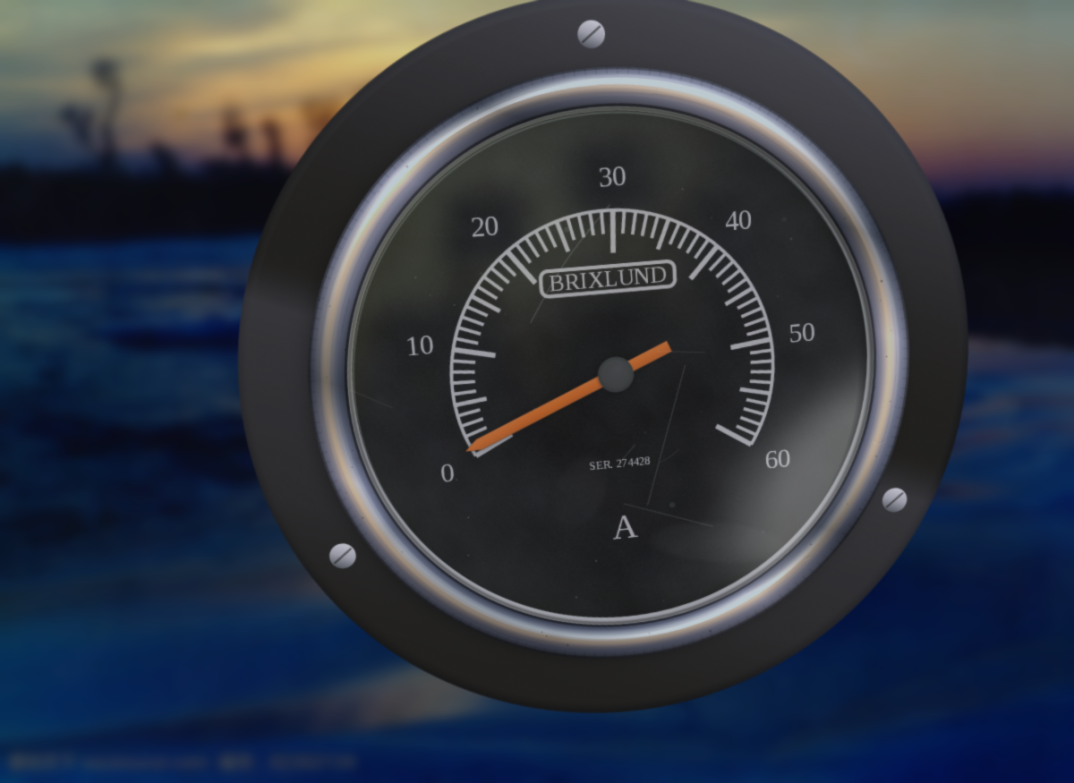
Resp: 1,A
